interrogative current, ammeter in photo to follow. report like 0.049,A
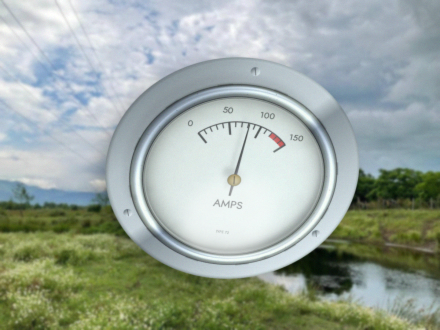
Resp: 80,A
